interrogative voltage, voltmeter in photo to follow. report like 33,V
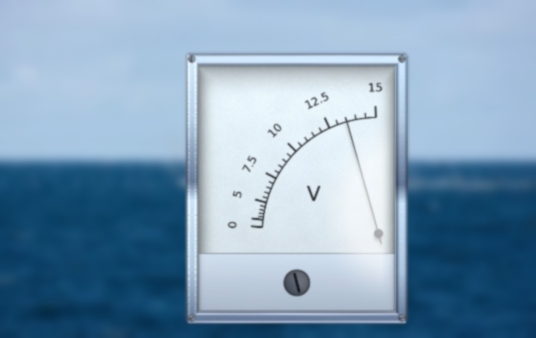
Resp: 13.5,V
